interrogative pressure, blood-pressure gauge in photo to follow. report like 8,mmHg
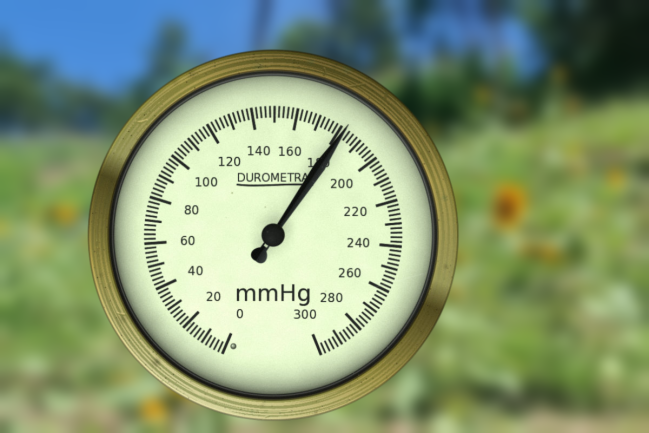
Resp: 182,mmHg
